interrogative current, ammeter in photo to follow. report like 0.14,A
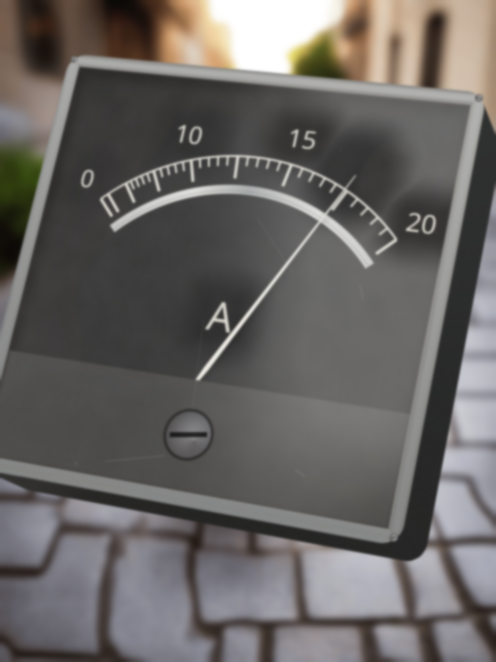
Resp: 17.5,A
